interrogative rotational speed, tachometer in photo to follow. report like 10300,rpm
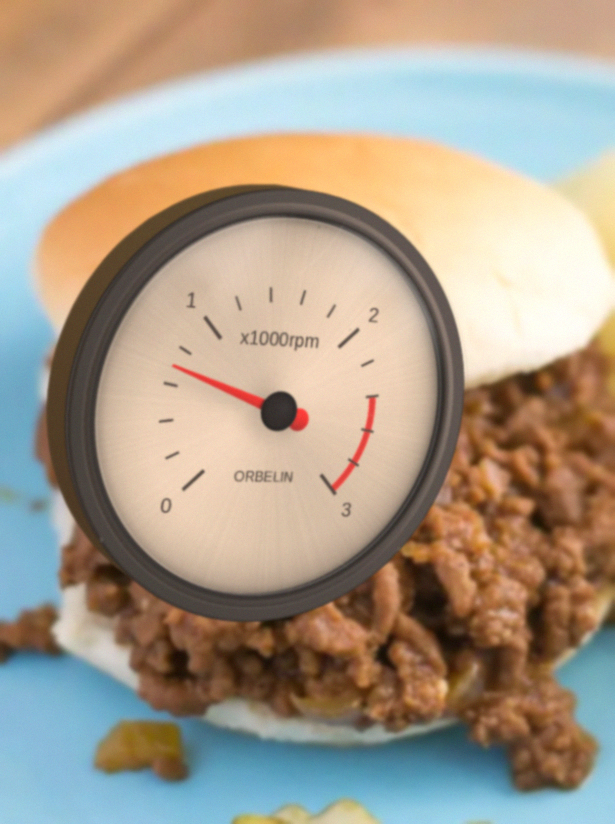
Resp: 700,rpm
